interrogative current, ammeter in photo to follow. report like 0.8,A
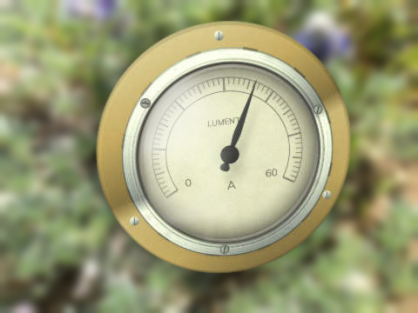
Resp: 36,A
